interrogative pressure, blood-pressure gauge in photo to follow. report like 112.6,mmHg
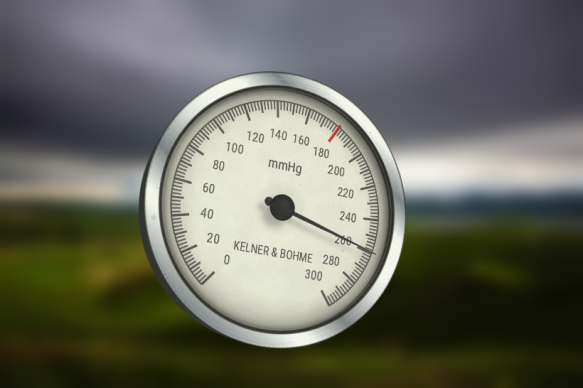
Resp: 260,mmHg
